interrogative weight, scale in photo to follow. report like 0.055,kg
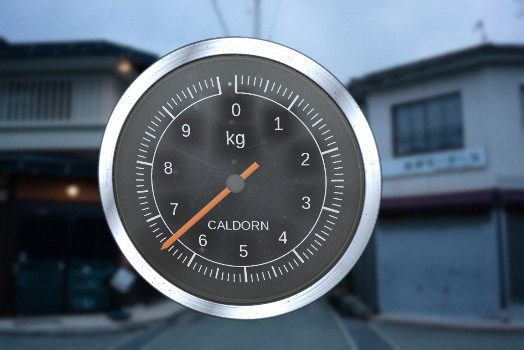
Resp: 6.5,kg
